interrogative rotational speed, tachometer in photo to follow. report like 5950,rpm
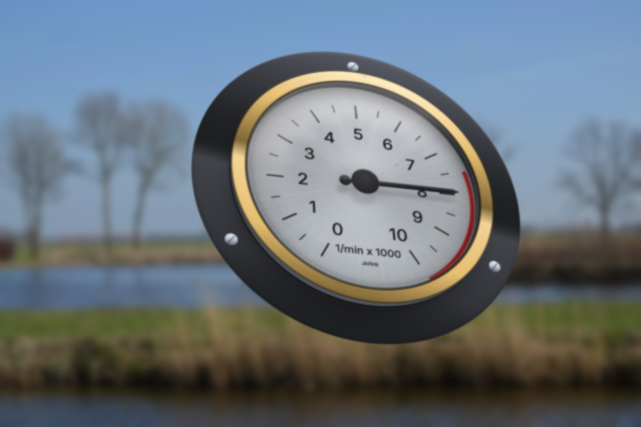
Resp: 8000,rpm
